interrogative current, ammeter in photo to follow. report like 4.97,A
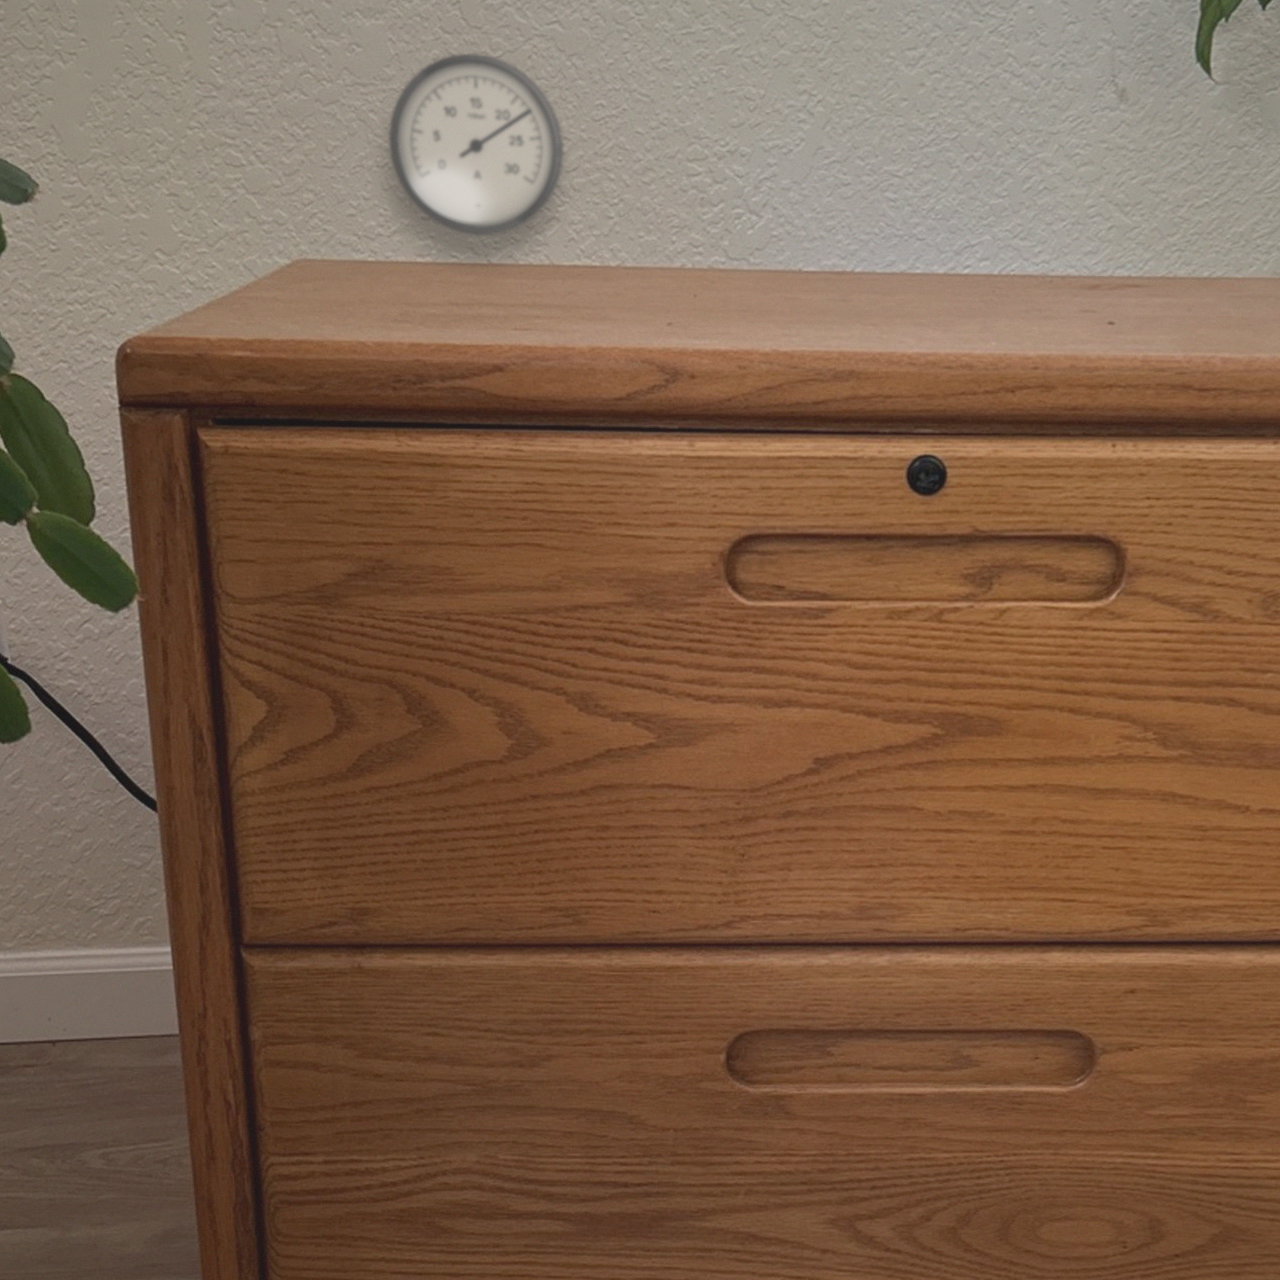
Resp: 22,A
